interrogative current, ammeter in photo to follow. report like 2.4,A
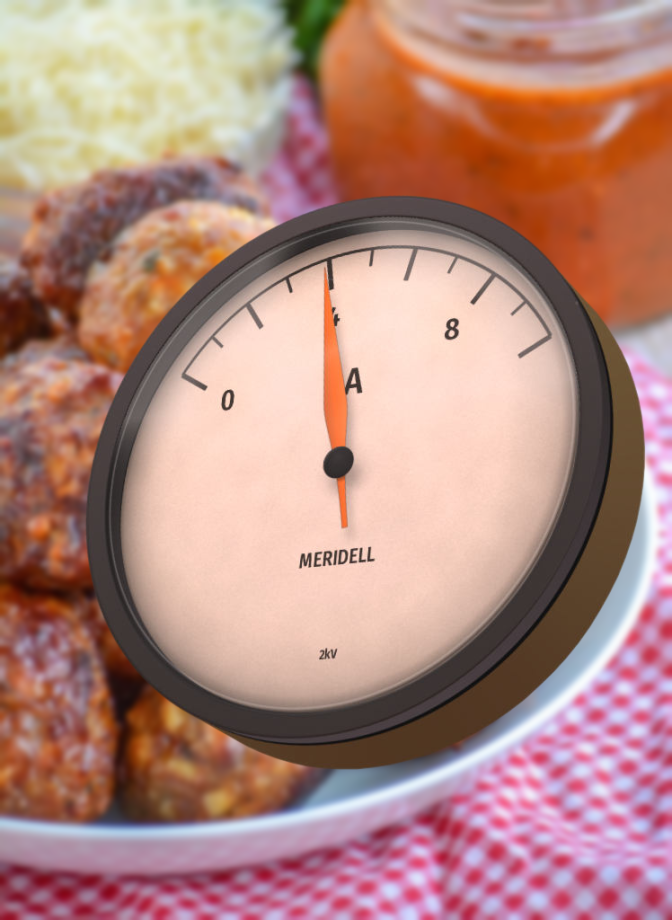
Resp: 4,A
